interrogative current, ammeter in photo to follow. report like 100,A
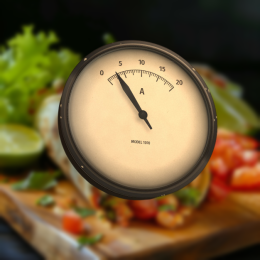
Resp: 2.5,A
